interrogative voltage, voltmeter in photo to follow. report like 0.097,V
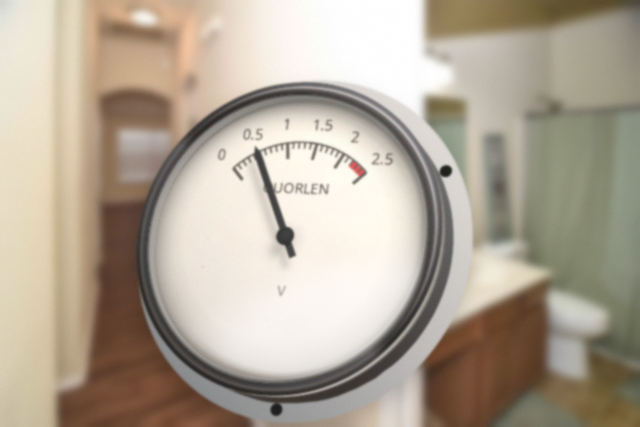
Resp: 0.5,V
